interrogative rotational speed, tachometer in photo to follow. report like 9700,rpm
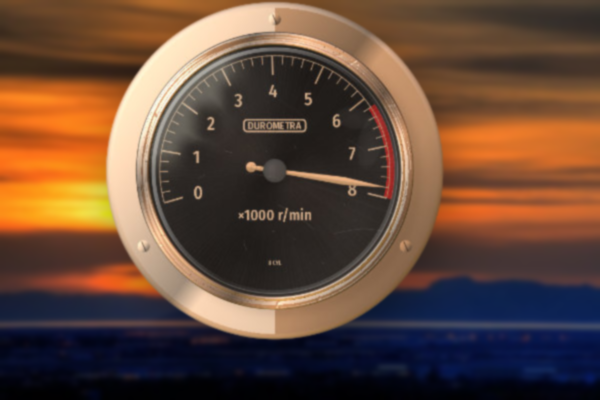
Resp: 7800,rpm
